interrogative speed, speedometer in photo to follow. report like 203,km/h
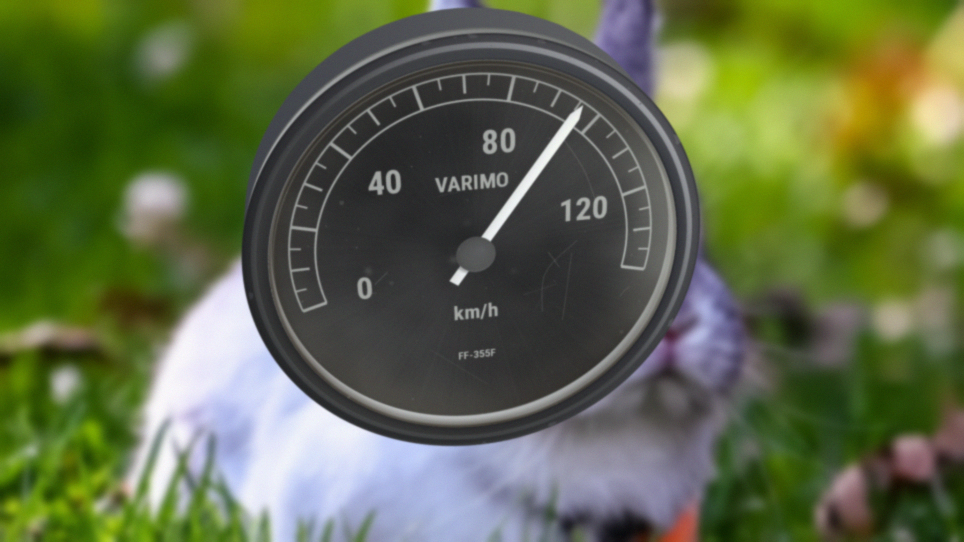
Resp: 95,km/h
